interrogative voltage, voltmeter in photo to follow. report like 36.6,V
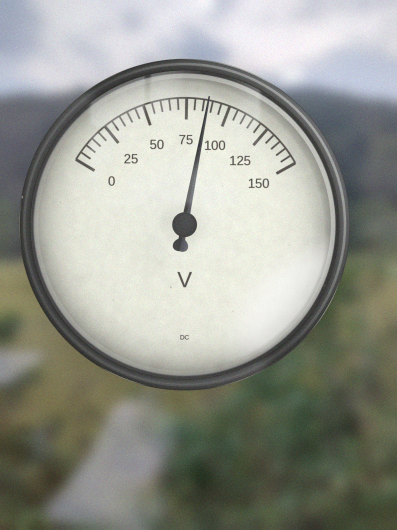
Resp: 87.5,V
